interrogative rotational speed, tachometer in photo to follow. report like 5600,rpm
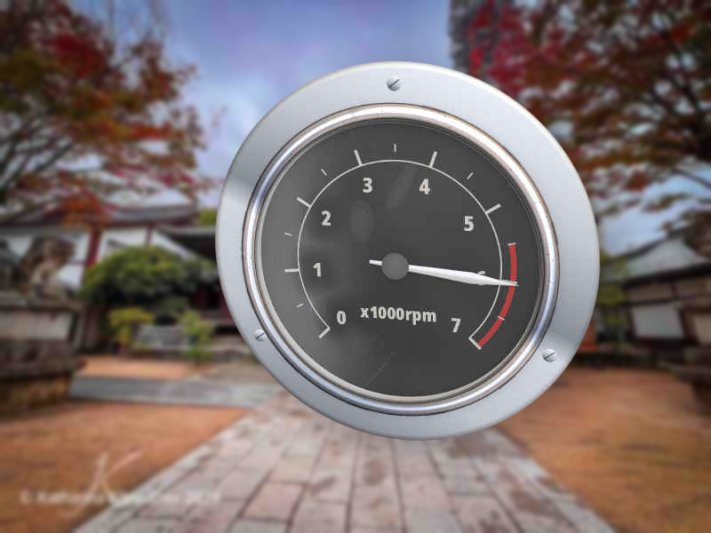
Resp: 6000,rpm
